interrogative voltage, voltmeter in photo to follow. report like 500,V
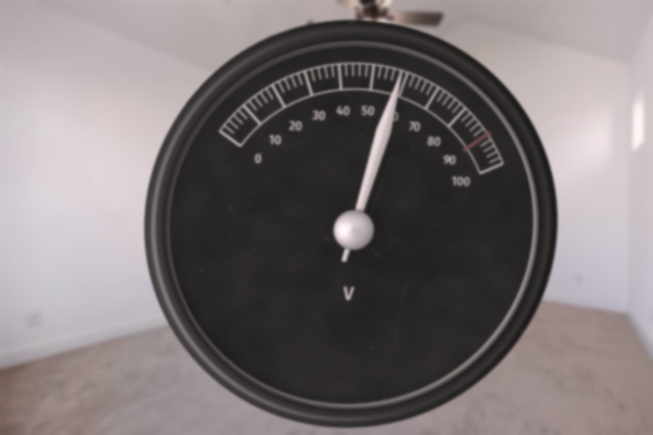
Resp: 58,V
